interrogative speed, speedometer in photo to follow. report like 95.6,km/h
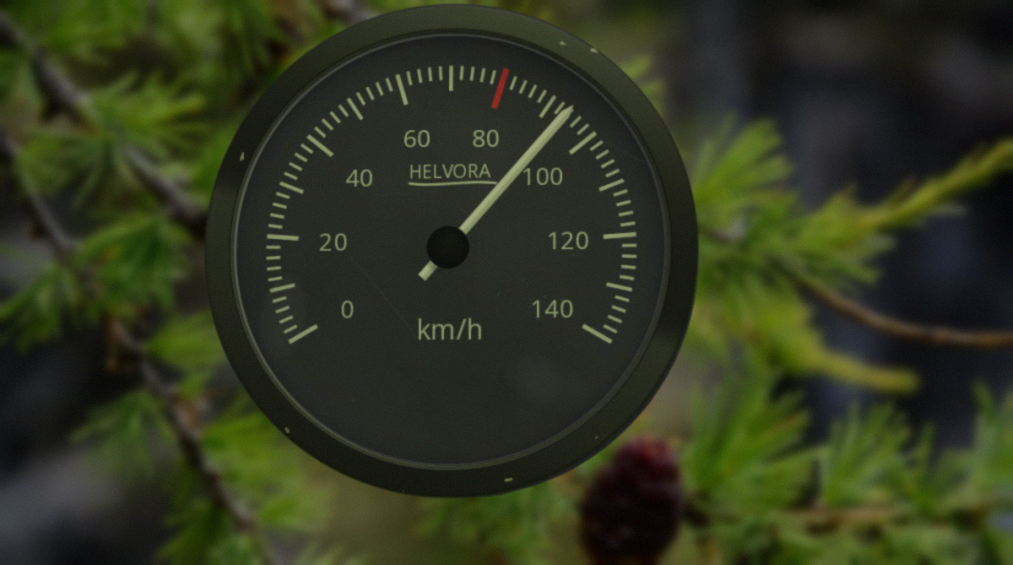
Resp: 94,km/h
